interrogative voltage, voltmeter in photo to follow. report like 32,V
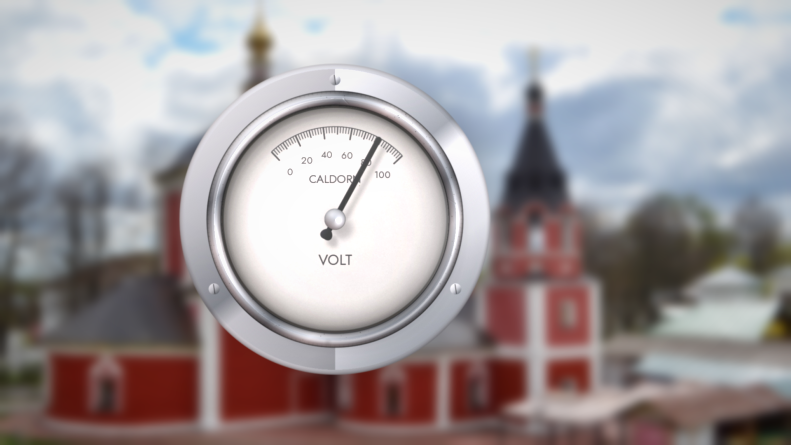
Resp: 80,V
